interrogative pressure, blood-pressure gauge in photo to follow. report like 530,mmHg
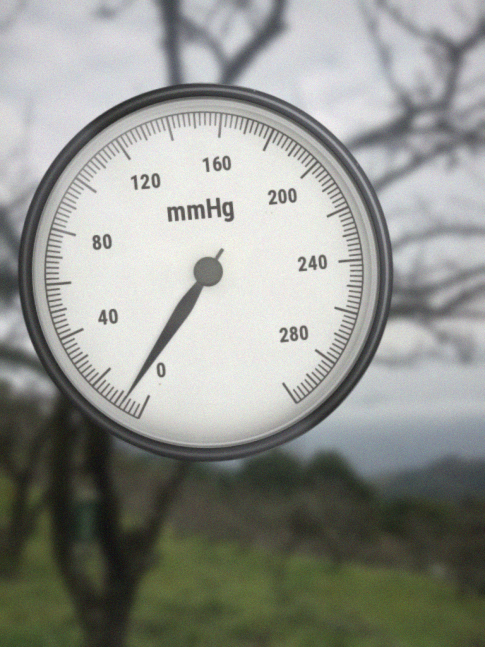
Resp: 8,mmHg
